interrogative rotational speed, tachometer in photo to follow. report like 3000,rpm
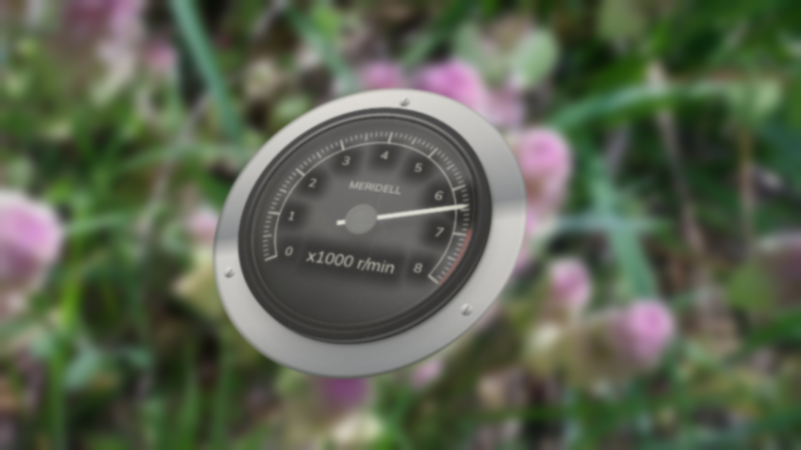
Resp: 6500,rpm
